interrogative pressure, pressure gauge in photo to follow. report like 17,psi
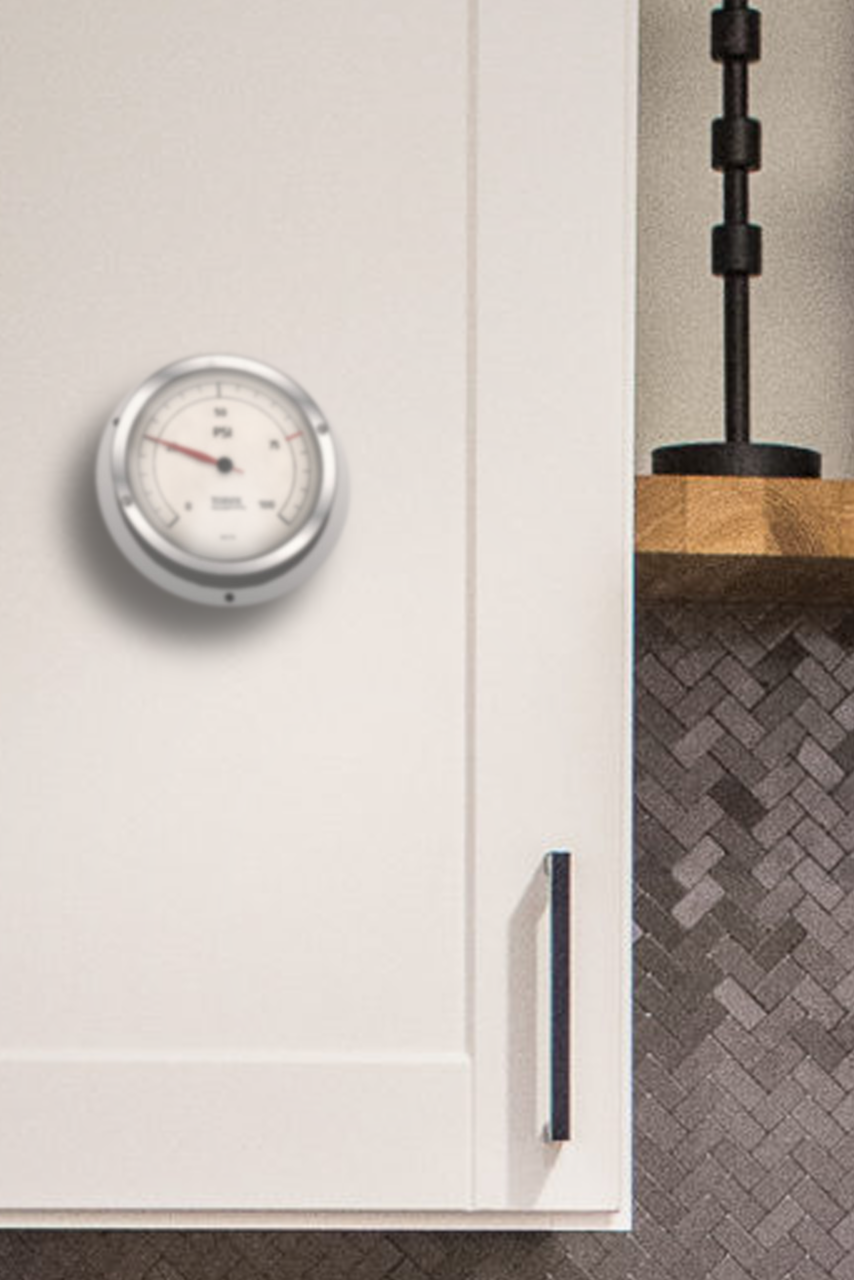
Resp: 25,psi
